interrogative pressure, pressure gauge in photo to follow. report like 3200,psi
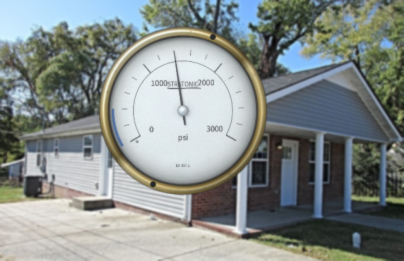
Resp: 1400,psi
